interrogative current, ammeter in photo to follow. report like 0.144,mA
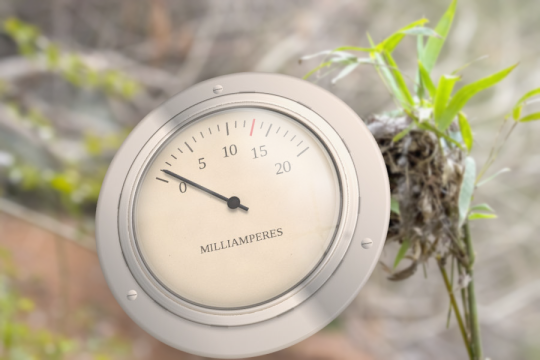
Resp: 1,mA
